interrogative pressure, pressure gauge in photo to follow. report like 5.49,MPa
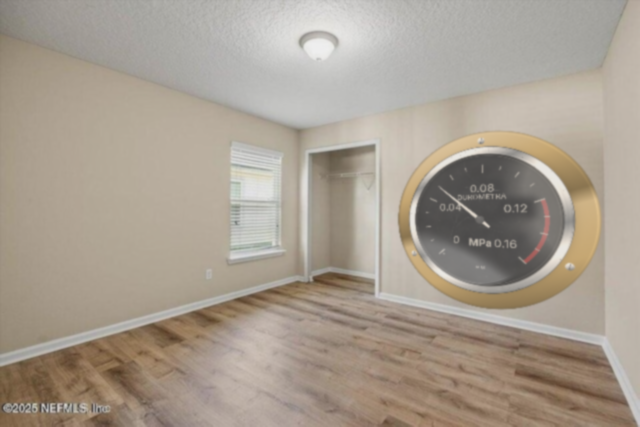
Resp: 0.05,MPa
